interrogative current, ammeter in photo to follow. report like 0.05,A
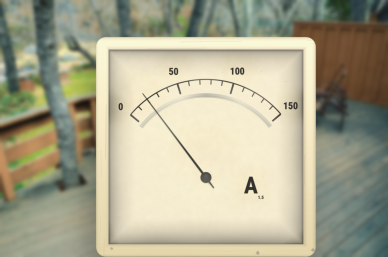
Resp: 20,A
